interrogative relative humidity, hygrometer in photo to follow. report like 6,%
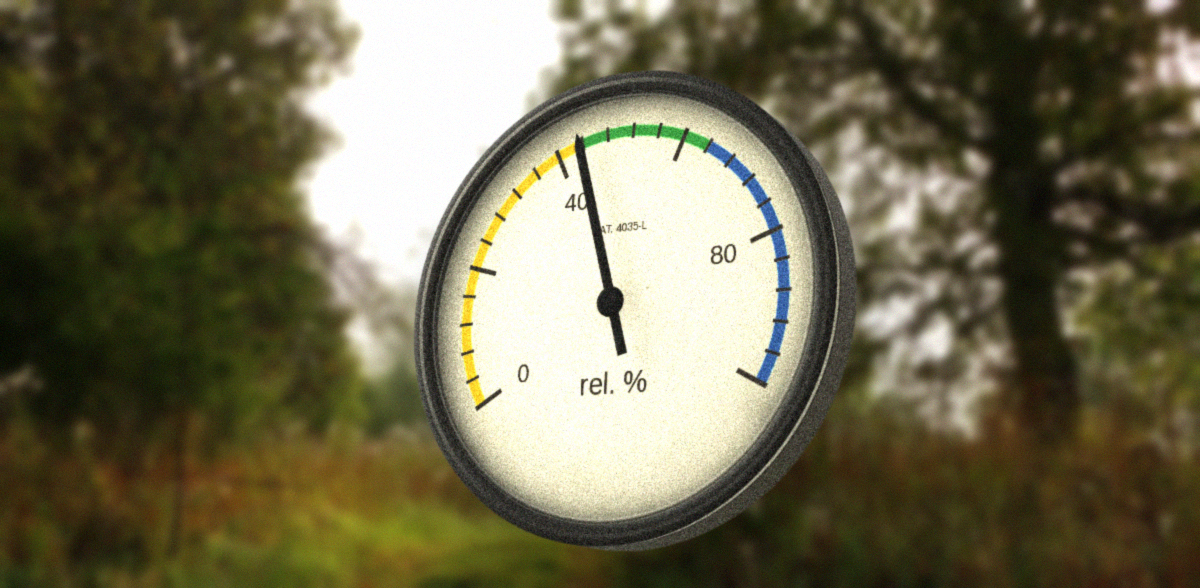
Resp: 44,%
